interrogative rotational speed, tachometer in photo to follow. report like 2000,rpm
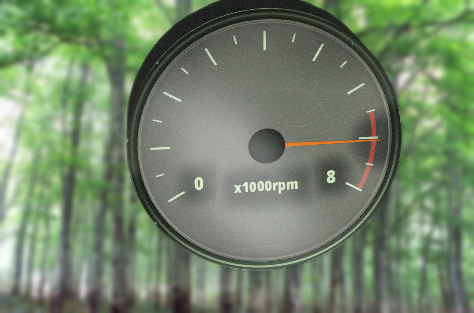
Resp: 7000,rpm
